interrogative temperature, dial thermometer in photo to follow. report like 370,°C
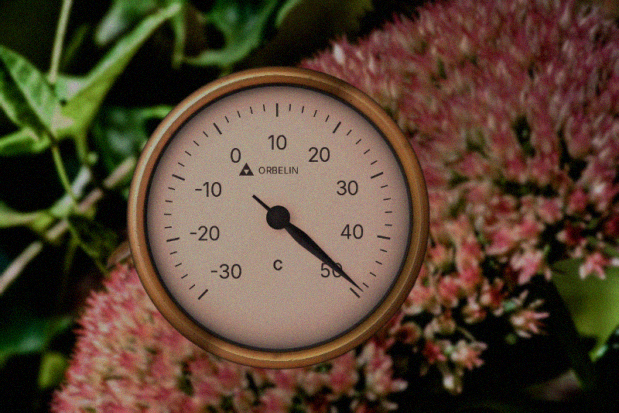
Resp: 49,°C
